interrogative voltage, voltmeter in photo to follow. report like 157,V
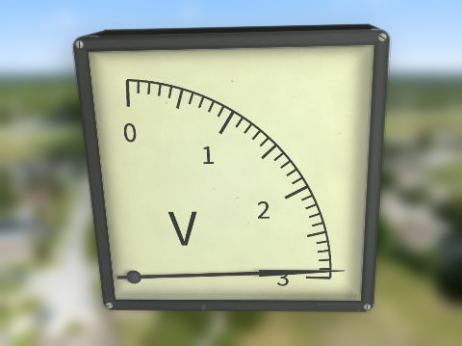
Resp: 2.9,V
